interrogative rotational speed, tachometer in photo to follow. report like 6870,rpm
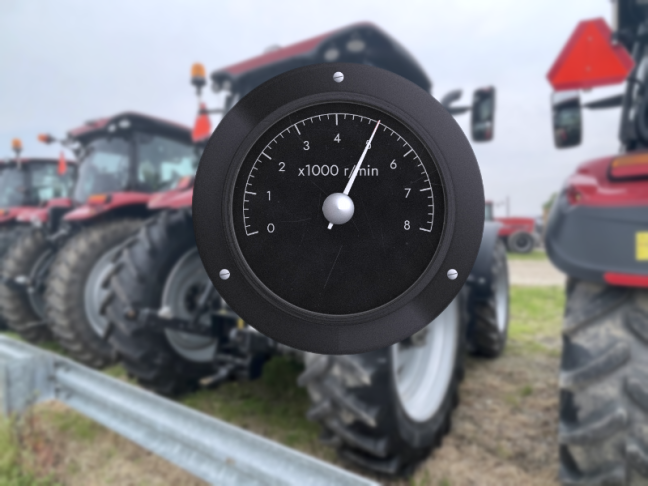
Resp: 5000,rpm
